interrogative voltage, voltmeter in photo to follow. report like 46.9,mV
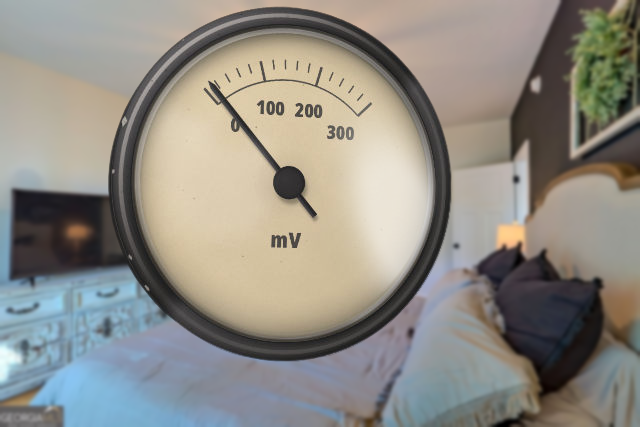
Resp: 10,mV
